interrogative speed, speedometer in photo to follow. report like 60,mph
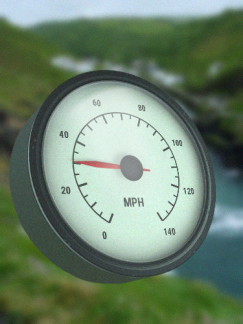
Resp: 30,mph
